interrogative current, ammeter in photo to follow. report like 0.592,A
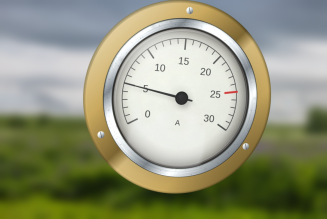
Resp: 5,A
